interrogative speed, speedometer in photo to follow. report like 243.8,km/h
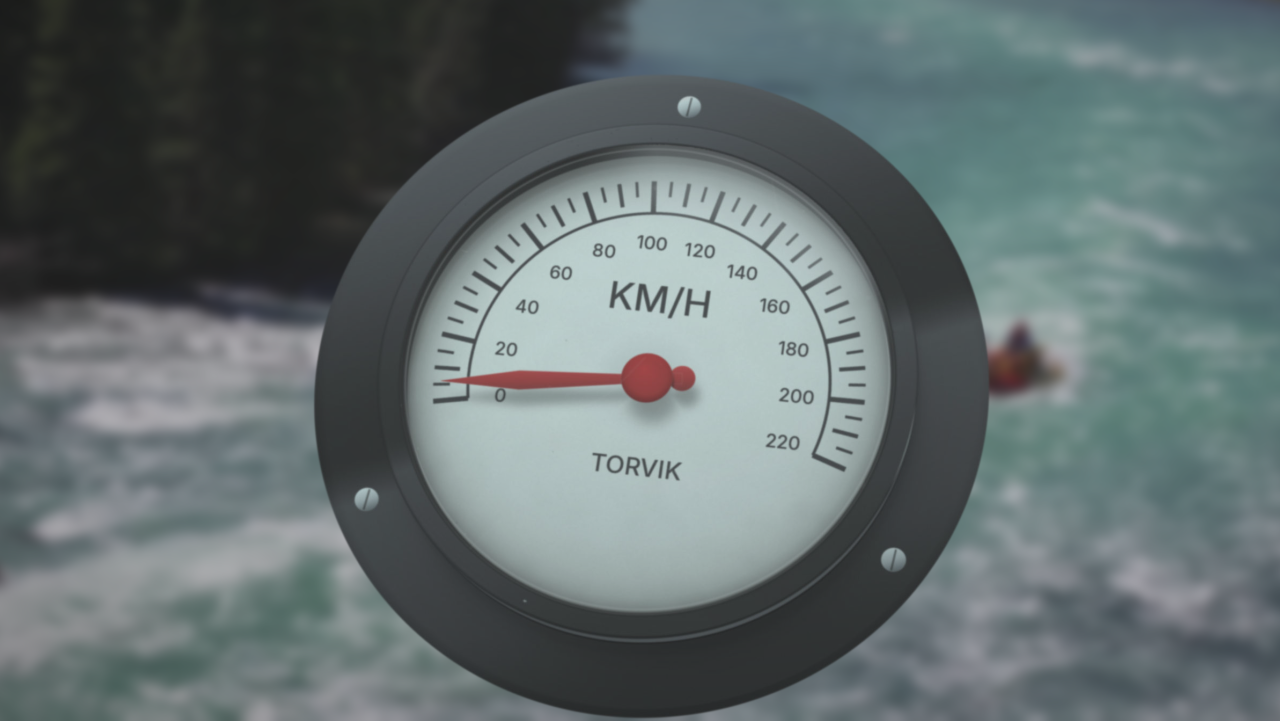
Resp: 5,km/h
